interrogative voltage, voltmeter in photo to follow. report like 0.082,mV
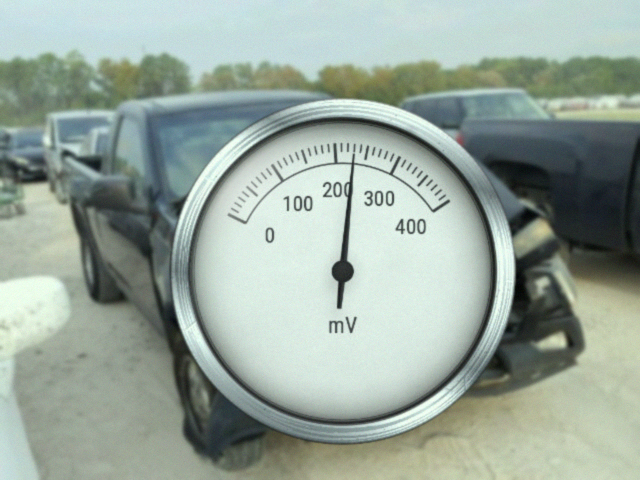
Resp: 230,mV
